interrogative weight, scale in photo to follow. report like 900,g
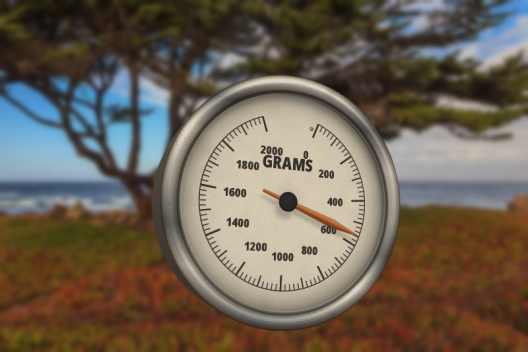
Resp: 560,g
